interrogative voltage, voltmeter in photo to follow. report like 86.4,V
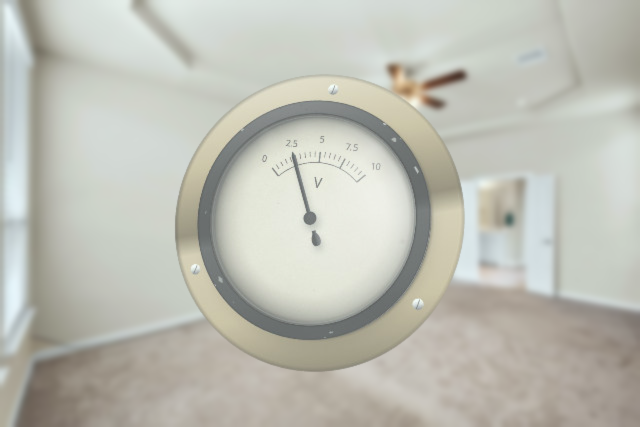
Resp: 2.5,V
